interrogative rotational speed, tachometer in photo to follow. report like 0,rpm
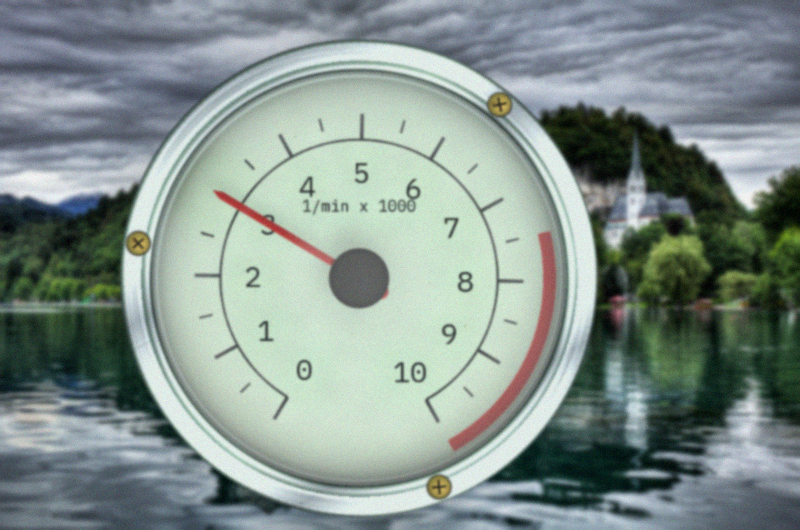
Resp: 3000,rpm
